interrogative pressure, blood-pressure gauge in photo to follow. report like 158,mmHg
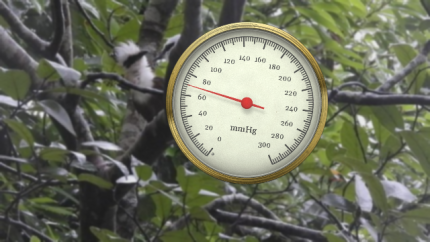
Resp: 70,mmHg
